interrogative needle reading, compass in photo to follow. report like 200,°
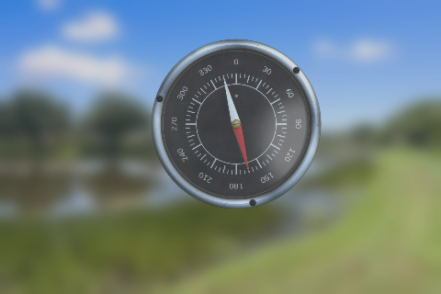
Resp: 165,°
